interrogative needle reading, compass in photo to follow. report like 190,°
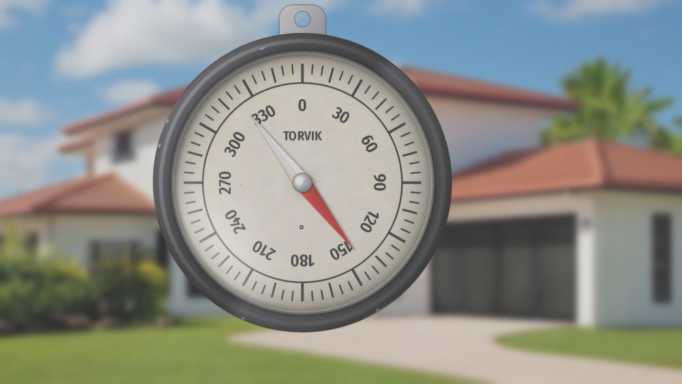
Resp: 142.5,°
